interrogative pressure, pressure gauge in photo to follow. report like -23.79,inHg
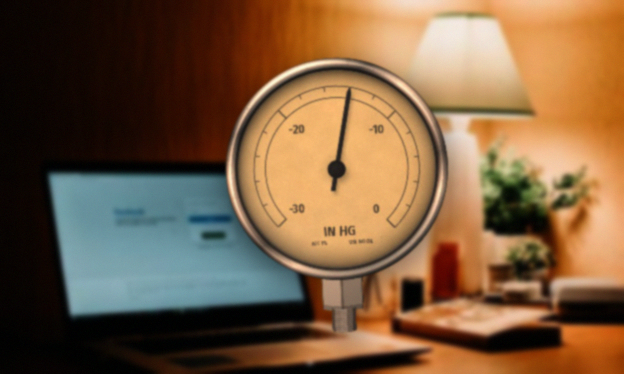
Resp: -14,inHg
